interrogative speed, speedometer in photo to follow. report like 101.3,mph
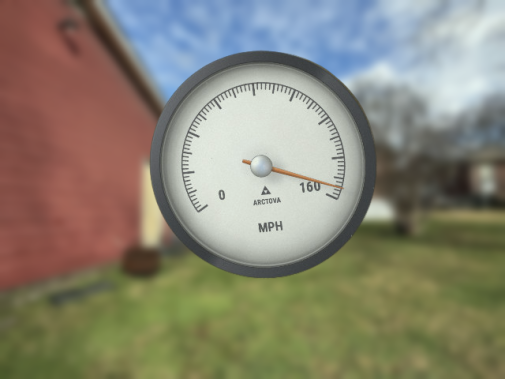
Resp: 154,mph
